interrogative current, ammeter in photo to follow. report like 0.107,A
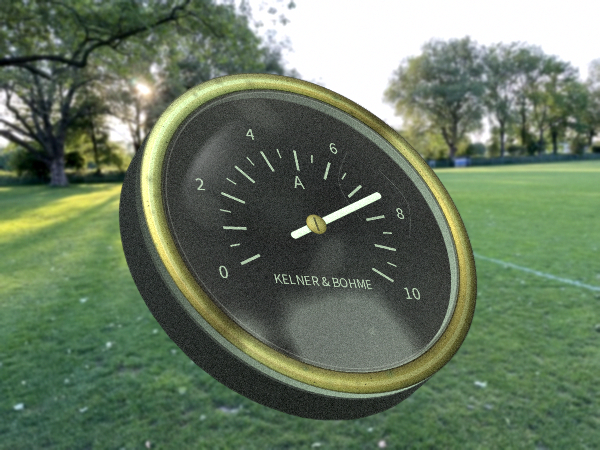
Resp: 7.5,A
